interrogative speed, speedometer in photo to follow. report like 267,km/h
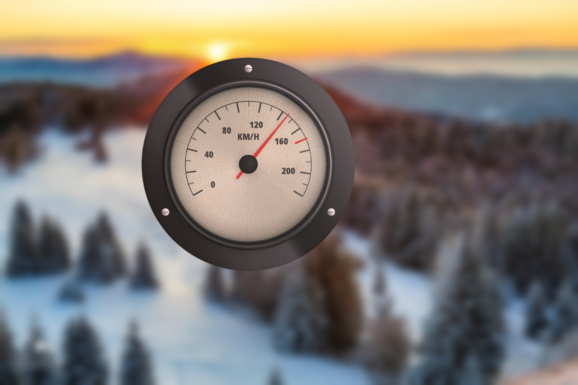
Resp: 145,km/h
